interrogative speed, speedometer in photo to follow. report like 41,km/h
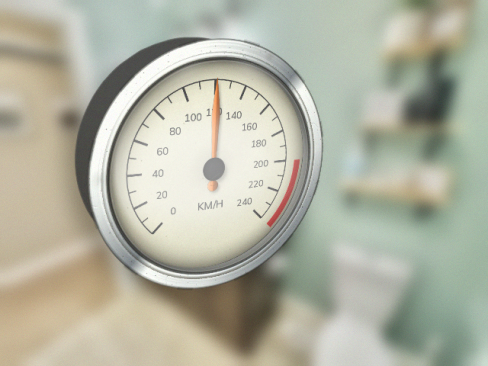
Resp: 120,km/h
